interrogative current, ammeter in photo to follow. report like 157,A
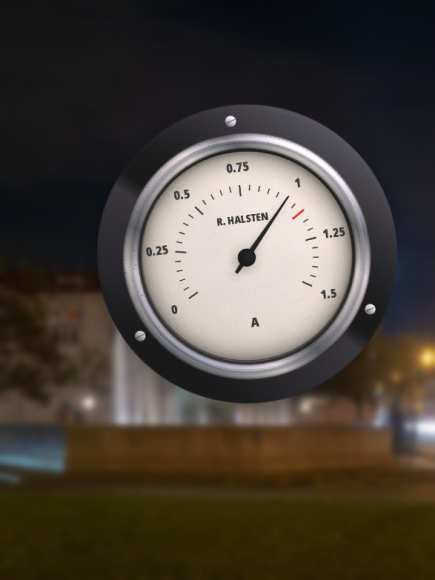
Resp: 1,A
